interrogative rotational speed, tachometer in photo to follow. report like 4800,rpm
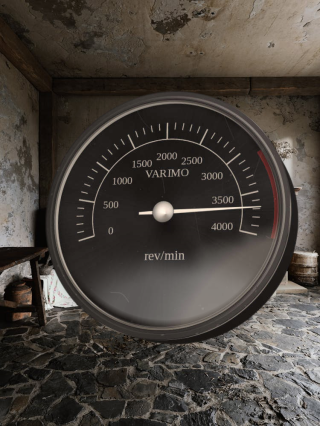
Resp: 3700,rpm
